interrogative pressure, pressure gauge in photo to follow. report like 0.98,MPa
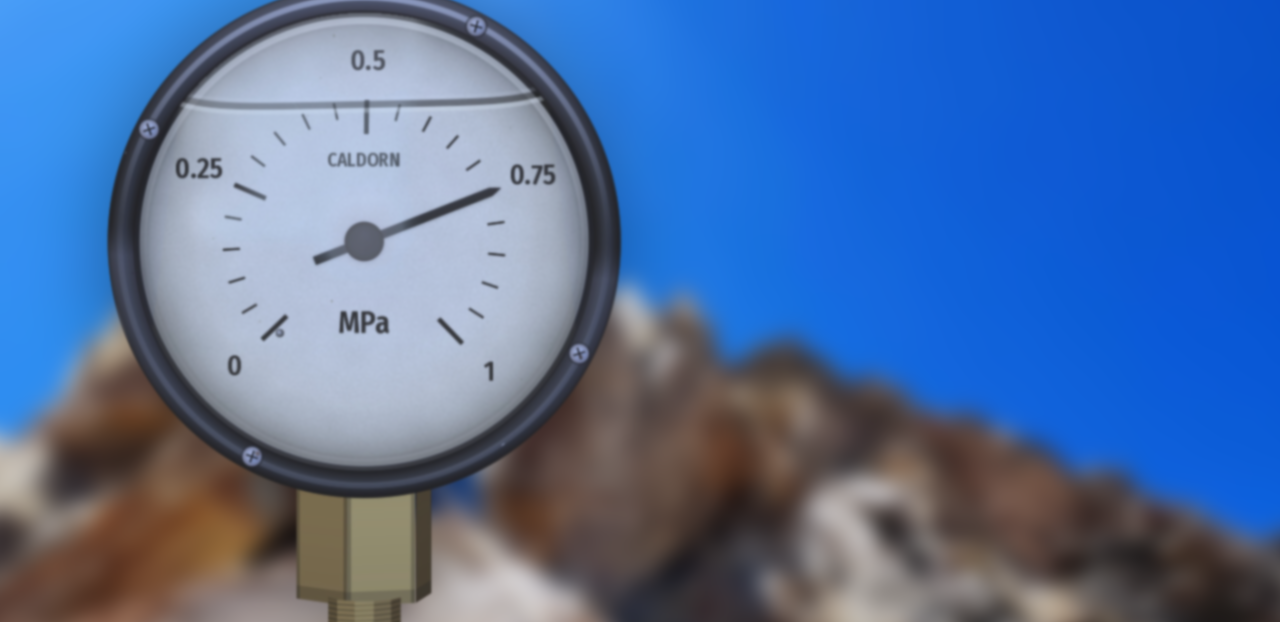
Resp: 0.75,MPa
